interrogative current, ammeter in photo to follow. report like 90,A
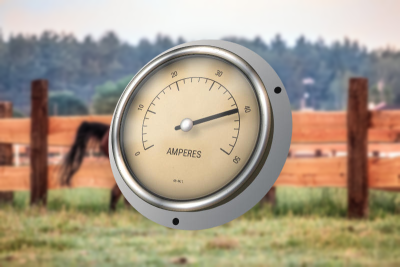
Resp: 40,A
